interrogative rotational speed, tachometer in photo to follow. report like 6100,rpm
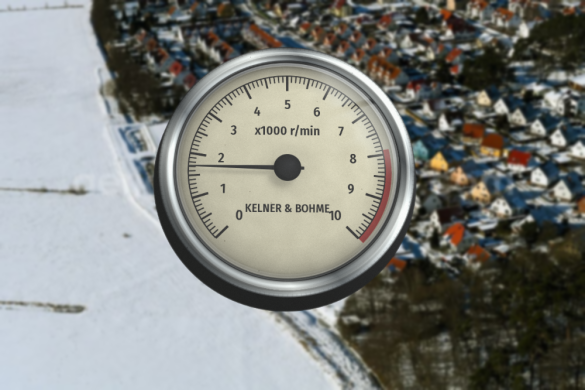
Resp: 1700,rpm
